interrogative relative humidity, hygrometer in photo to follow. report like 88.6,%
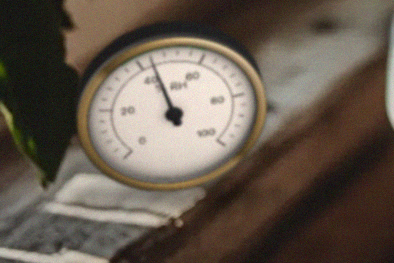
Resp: 44,%
